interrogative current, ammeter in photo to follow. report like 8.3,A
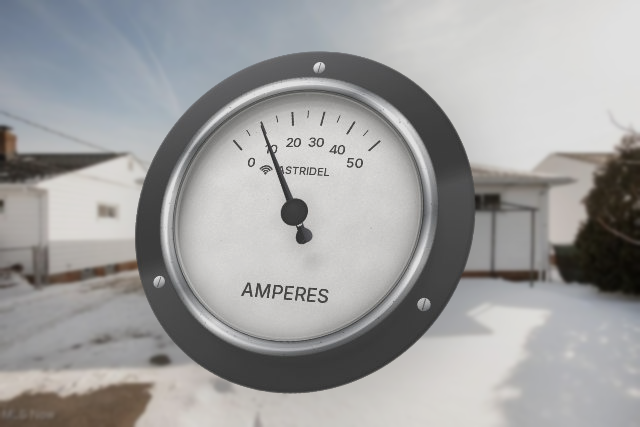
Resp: 10,A
